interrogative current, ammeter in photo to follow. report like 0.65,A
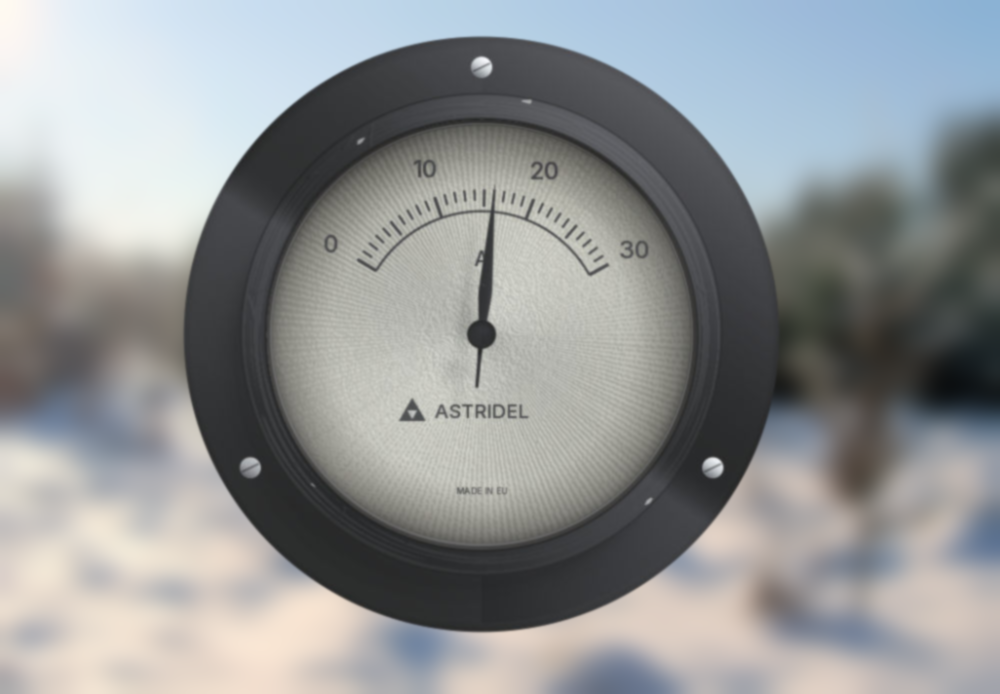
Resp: 16,A
